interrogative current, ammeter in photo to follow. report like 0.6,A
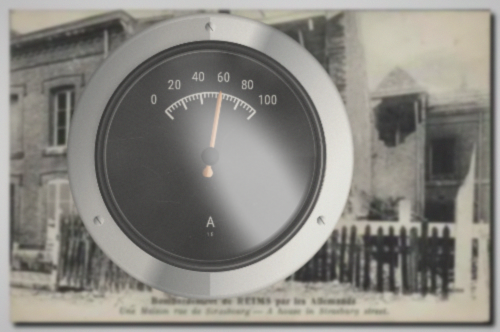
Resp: 60,A
